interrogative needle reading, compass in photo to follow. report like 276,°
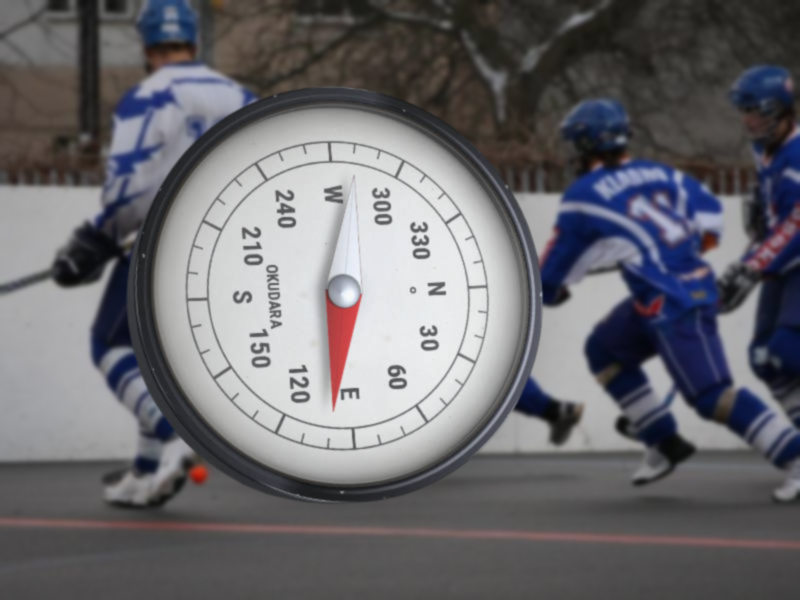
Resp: 100,°
